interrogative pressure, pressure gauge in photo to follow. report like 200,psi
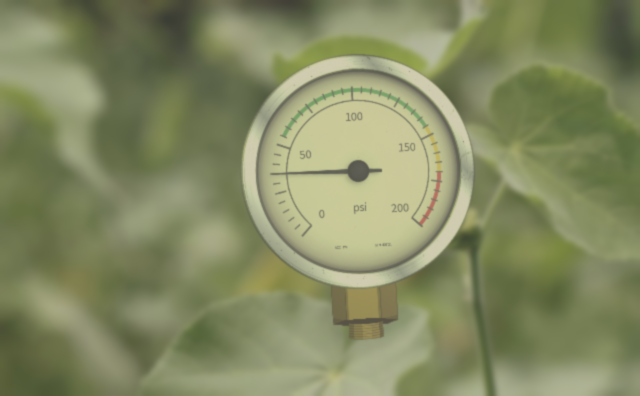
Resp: 35,psi
